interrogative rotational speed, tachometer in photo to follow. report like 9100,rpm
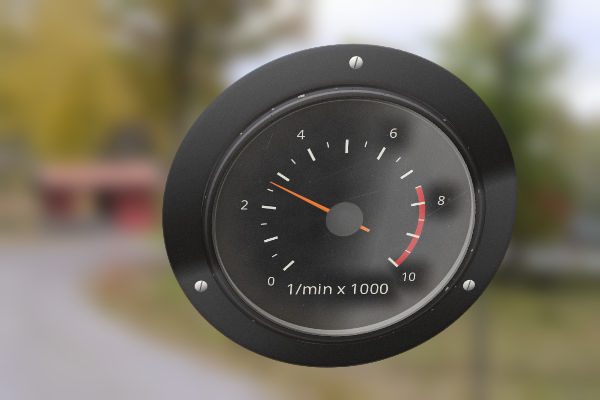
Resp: 2750,rpm
